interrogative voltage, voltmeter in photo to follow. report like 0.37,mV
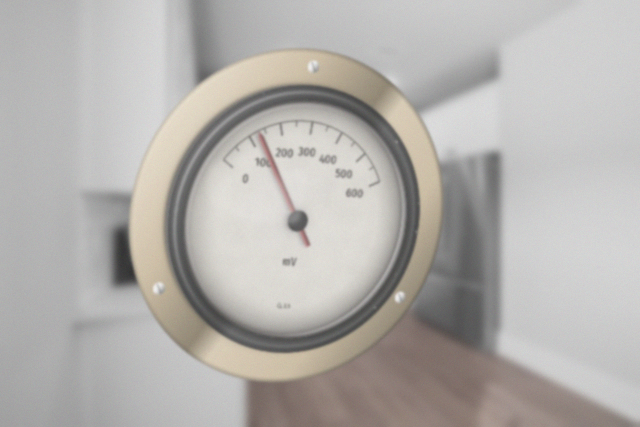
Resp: 125,mV
